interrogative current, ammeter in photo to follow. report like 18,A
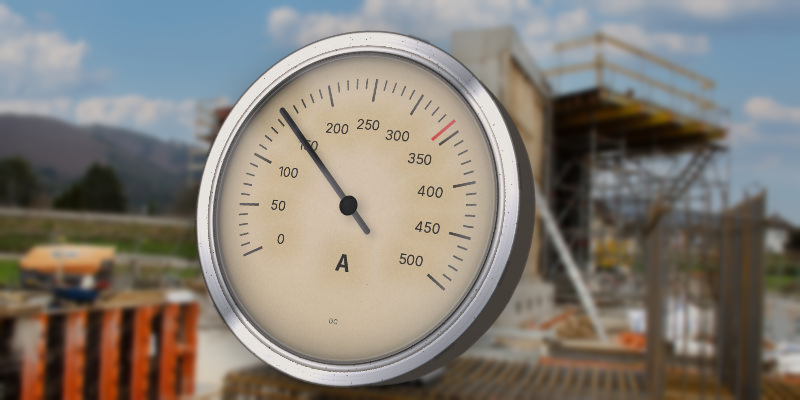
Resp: 150,A
